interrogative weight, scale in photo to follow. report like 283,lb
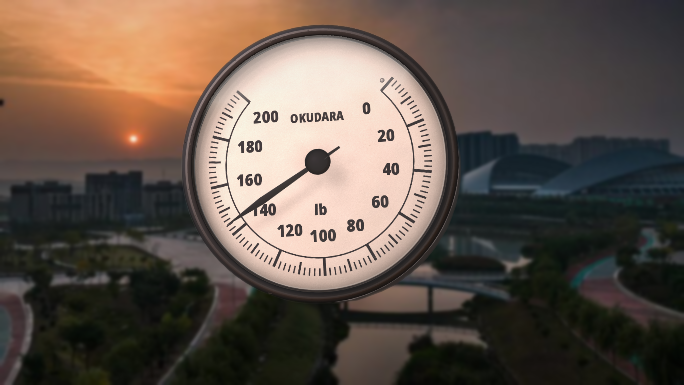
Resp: 144,lb
